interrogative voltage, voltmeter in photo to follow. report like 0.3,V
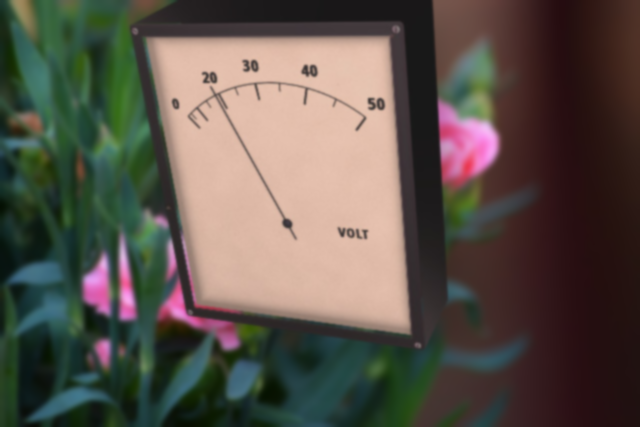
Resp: 20,V
